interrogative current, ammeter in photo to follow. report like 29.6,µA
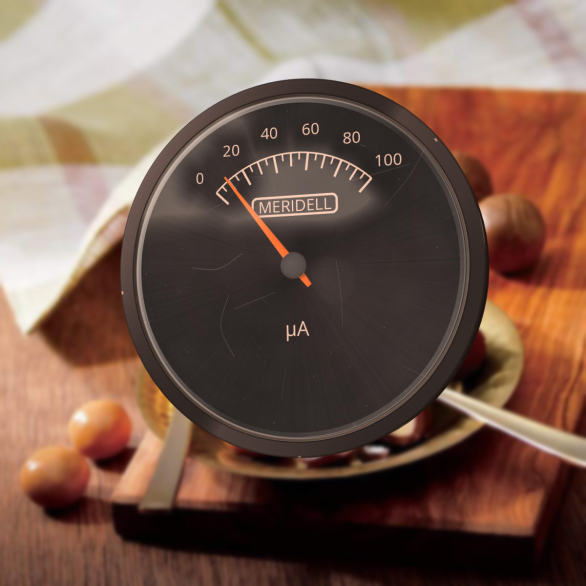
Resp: 10,µA
